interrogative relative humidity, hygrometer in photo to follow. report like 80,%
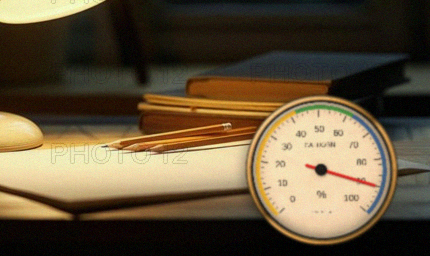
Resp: 90,%
